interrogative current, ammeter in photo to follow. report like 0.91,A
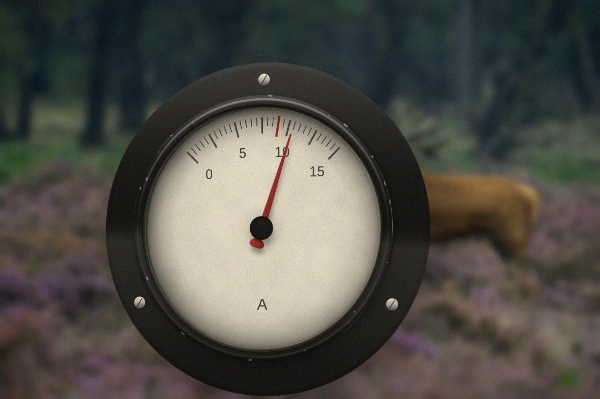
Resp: 10.5,A
